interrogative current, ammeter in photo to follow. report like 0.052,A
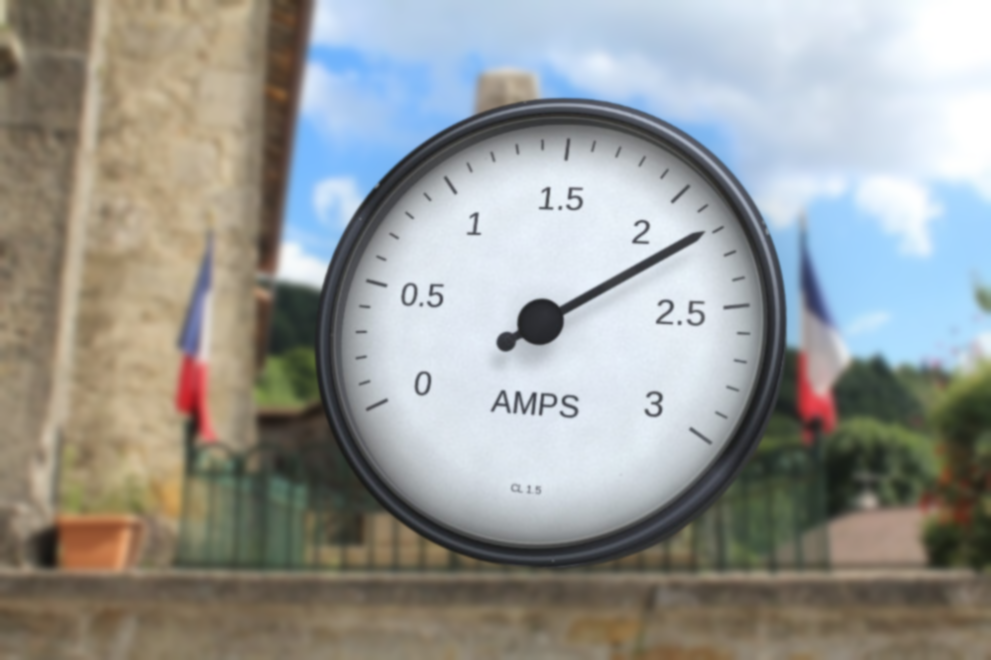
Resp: 2.2,A
